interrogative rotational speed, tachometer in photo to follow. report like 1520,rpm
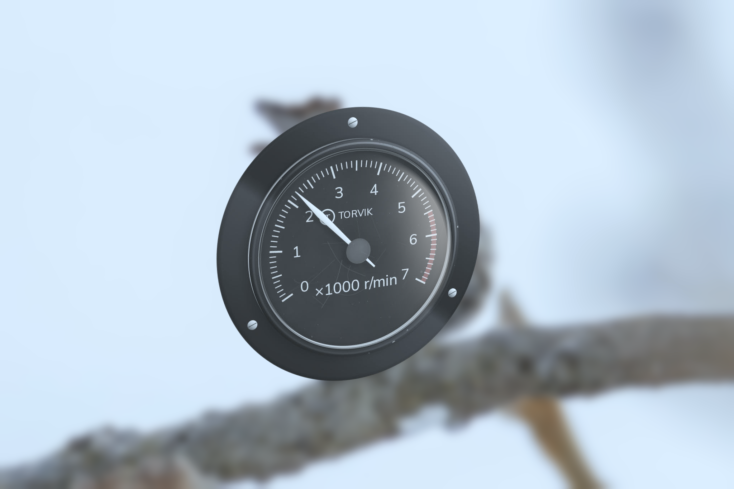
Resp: 2200,rpm
